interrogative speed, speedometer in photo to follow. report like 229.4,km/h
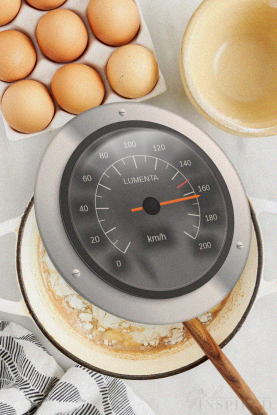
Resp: 165,km/h
